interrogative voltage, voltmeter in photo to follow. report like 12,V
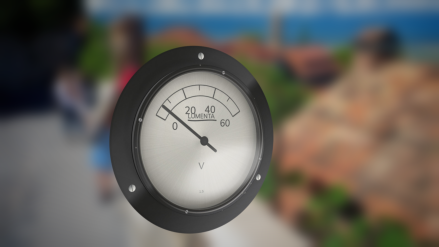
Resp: 5,V
